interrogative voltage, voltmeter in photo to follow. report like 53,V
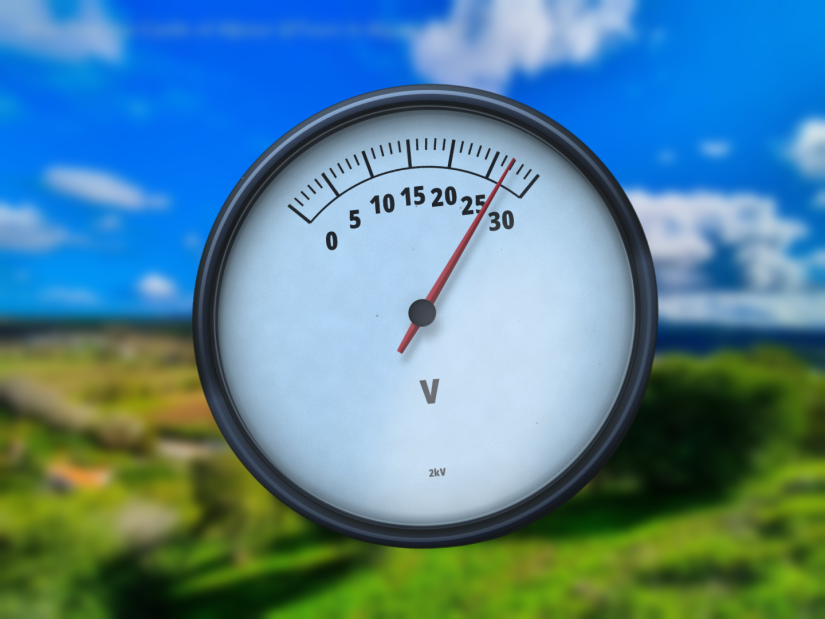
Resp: 27,V
